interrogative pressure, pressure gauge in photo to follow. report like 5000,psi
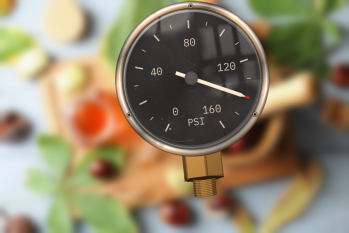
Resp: 140,psi
